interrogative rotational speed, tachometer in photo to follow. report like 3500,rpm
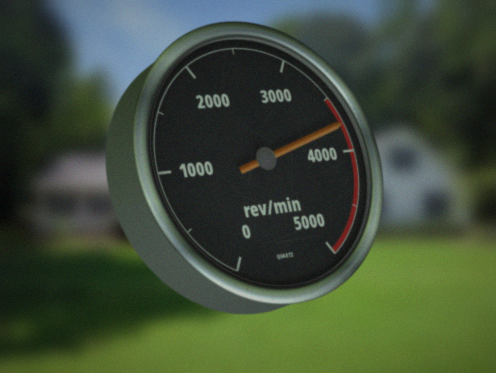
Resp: 3750,rpm
